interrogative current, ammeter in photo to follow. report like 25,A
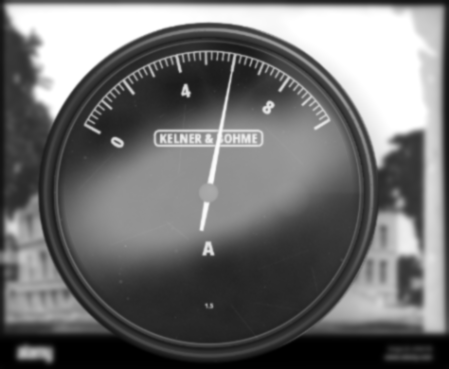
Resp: 6,A
